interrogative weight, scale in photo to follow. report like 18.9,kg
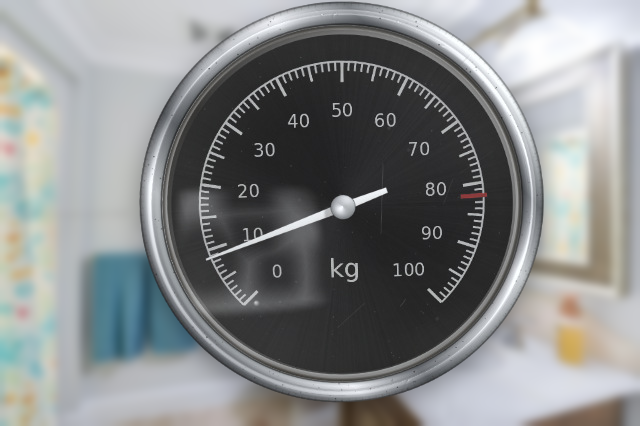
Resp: 9,kg
